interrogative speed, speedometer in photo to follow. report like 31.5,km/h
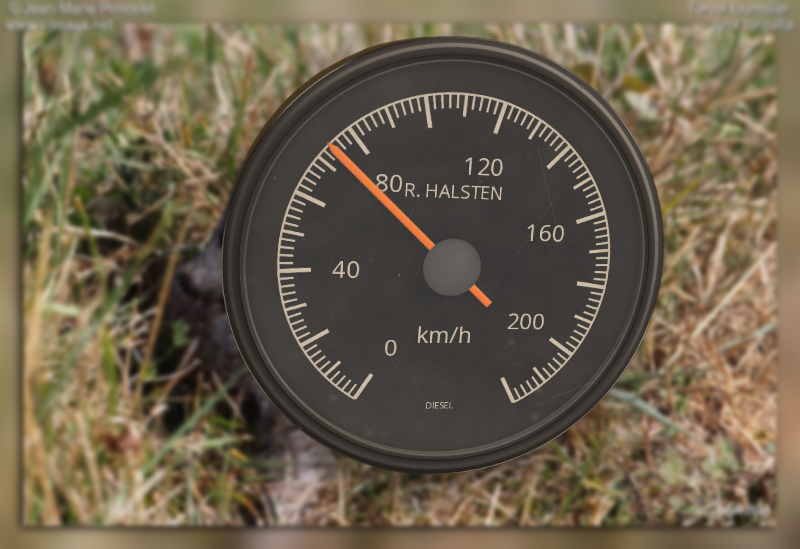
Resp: 74,km/h
